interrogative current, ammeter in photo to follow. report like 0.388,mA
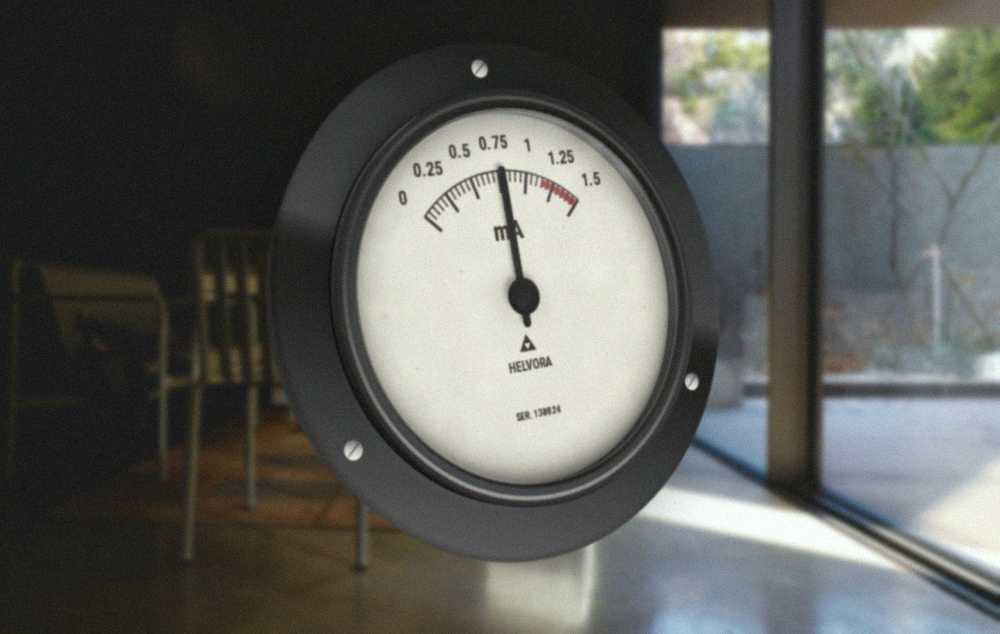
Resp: 0.75,mA
